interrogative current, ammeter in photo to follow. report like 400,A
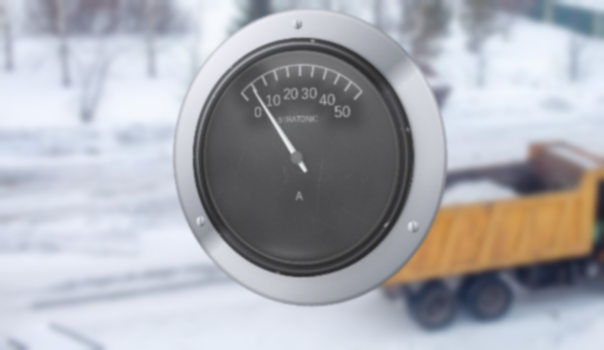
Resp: 5,A
